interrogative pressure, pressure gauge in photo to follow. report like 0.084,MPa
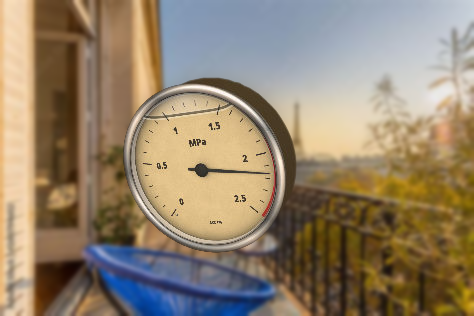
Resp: 2.15,MPa
